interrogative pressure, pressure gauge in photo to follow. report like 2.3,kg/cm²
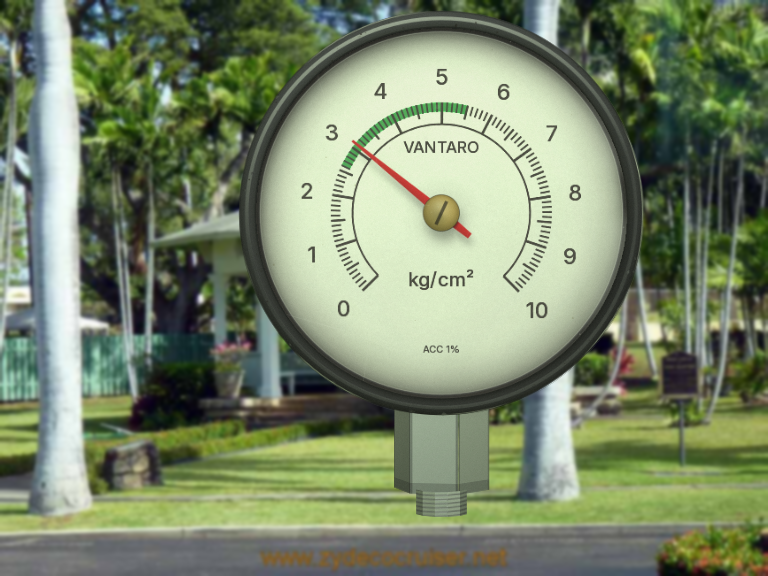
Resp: 3.1,kg/cm²
